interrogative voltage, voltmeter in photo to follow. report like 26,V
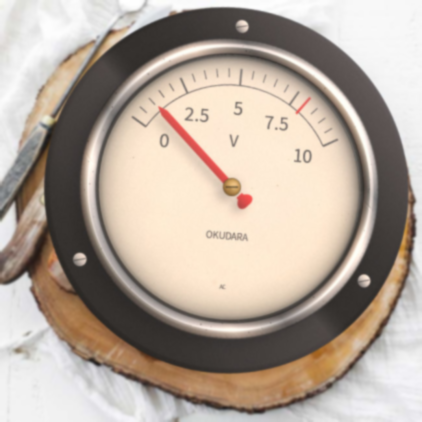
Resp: 1,V
